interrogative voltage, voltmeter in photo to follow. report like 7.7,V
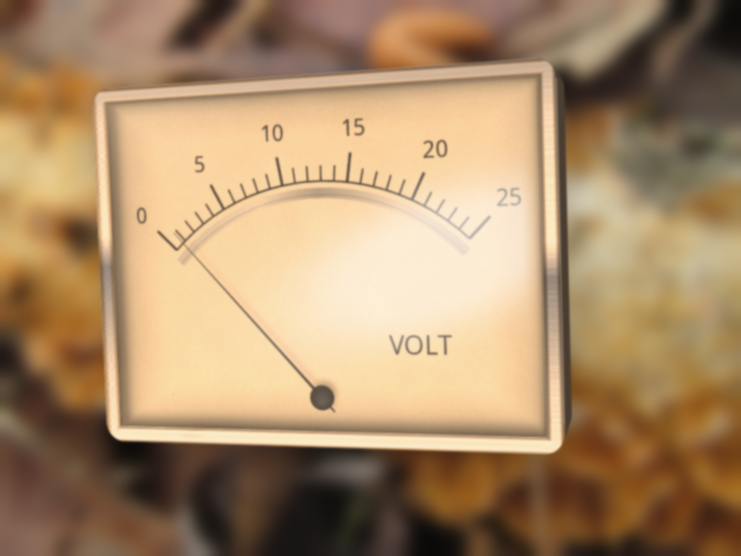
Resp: 1,V
